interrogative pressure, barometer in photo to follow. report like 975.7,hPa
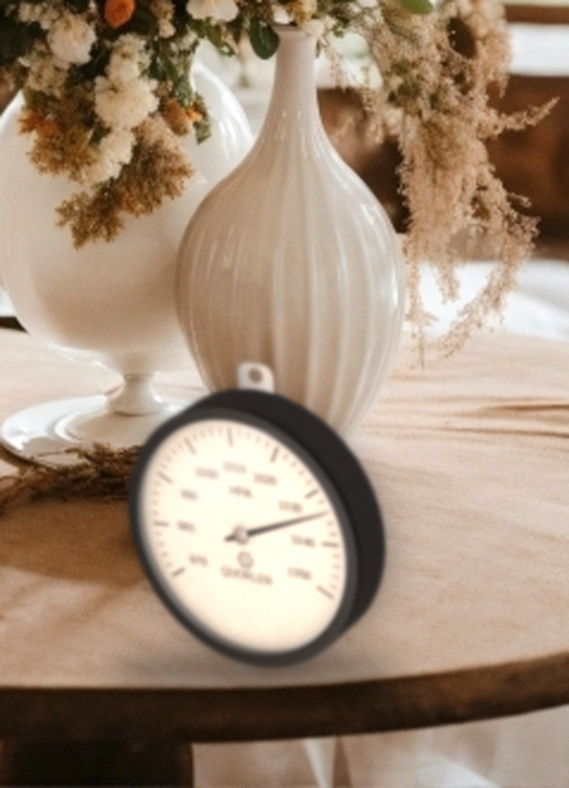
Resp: 1034,hPa
